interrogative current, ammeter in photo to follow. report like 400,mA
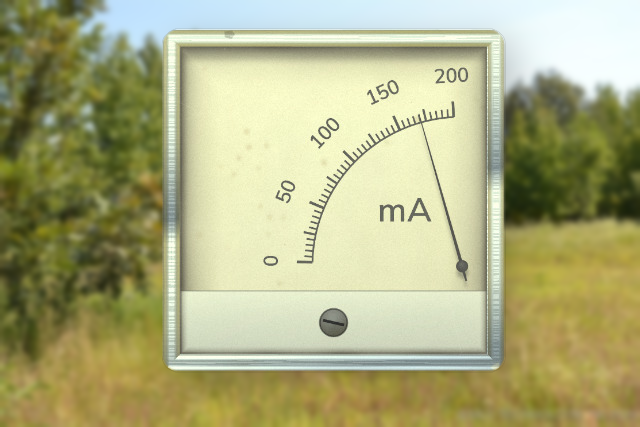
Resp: 170,mA
